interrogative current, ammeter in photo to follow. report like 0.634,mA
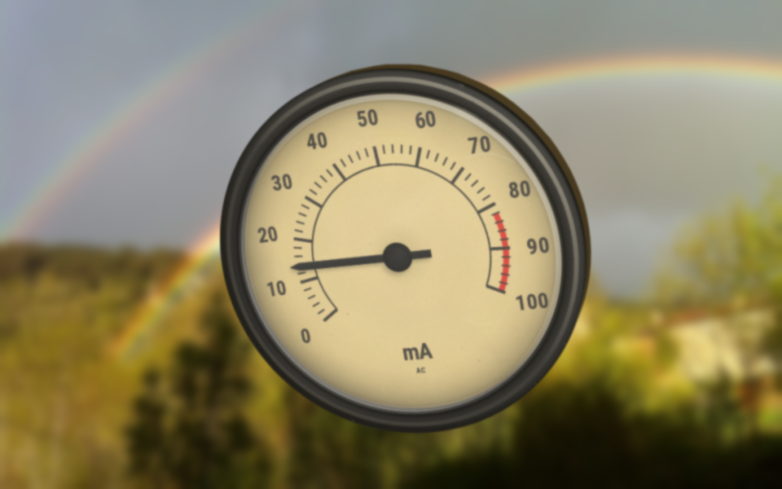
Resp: 14,mA
